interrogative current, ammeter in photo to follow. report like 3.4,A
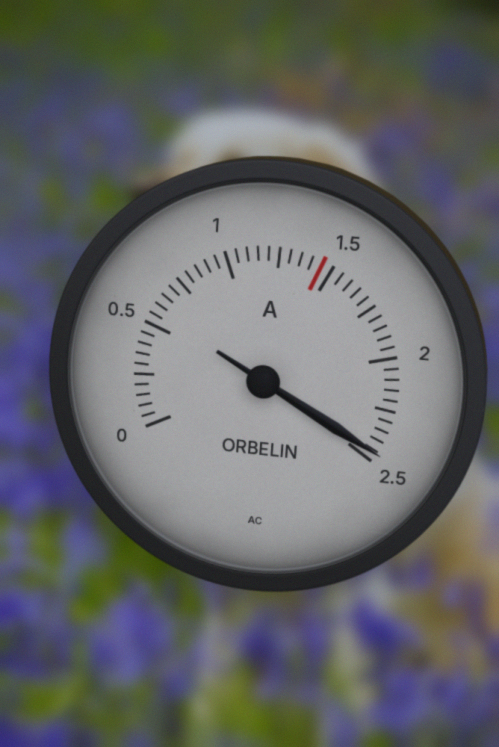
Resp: 2.45,A
